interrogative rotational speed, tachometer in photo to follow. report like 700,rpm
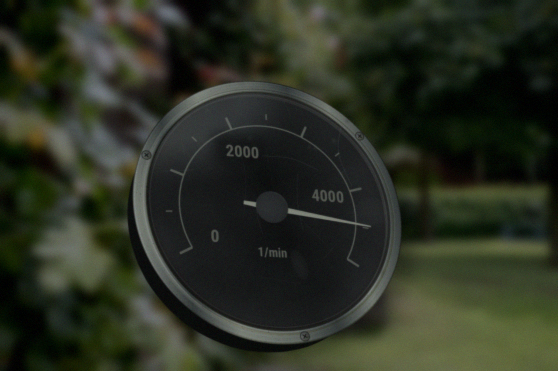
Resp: 4500,rpm
